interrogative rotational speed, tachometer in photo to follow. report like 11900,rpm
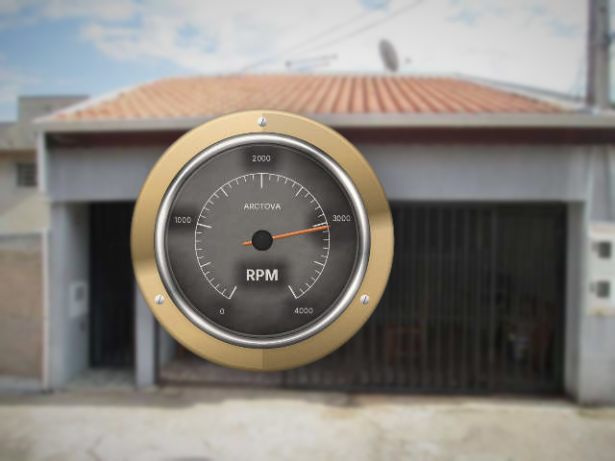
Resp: 3050,rpm
